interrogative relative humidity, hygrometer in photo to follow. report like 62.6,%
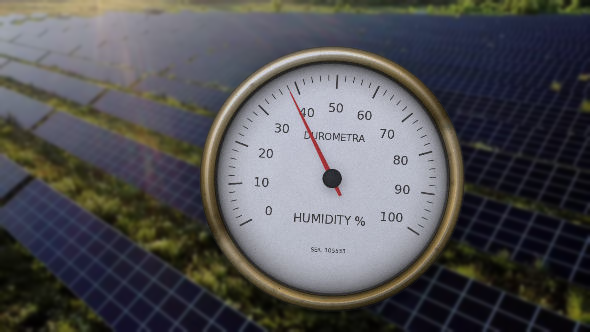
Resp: 38,%
